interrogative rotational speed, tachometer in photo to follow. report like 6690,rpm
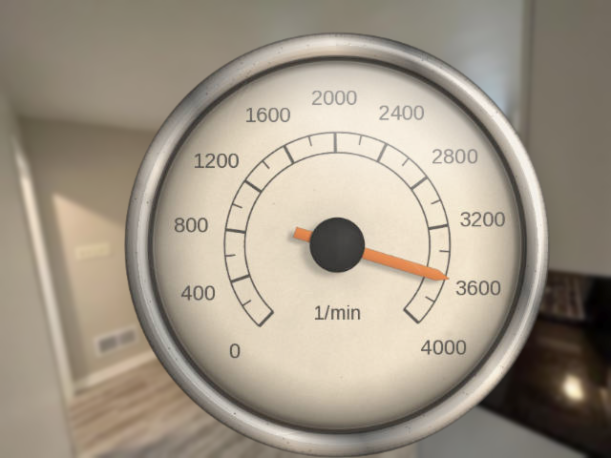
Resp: 3600,rpm
